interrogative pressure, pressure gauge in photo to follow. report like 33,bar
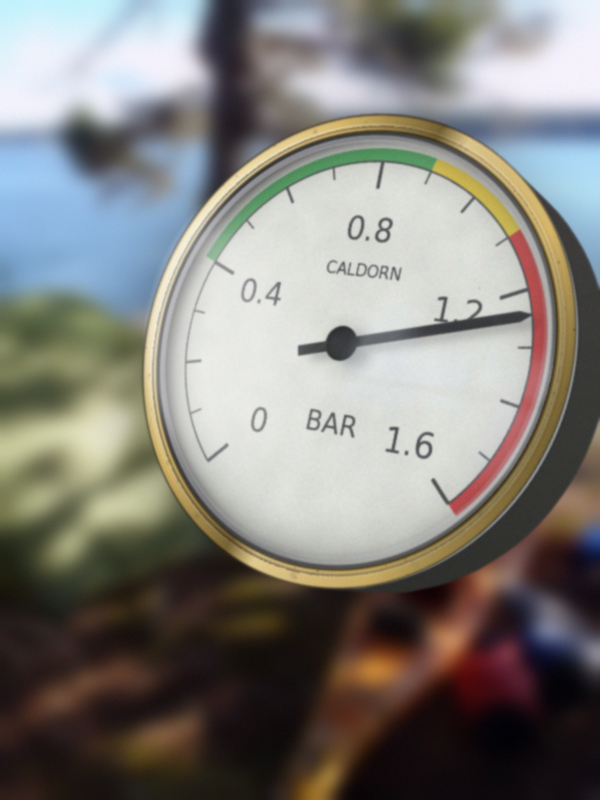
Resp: 1.25,bar
